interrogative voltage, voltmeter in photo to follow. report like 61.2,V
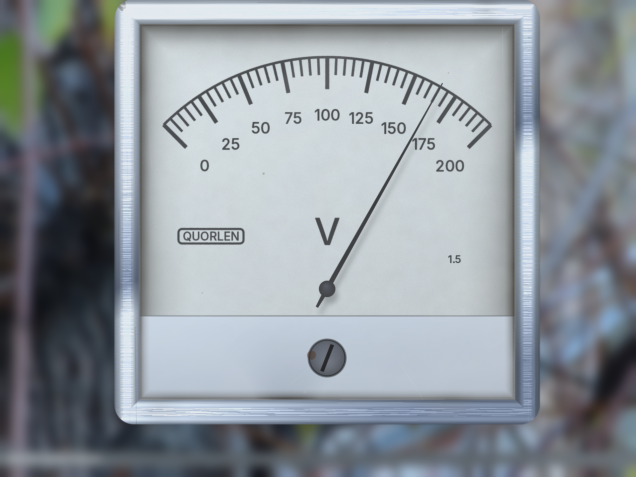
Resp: 165,V
